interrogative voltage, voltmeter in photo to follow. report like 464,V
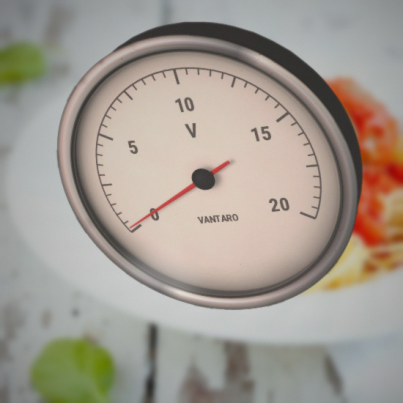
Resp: 0.25,V
